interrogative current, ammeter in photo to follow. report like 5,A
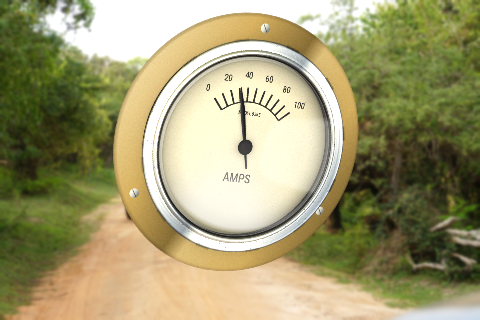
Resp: 30,A
